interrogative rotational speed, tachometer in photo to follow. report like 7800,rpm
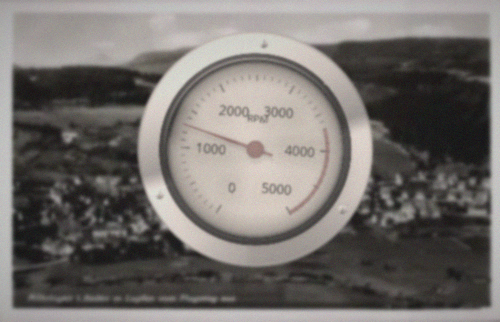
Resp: 1300,rpm
